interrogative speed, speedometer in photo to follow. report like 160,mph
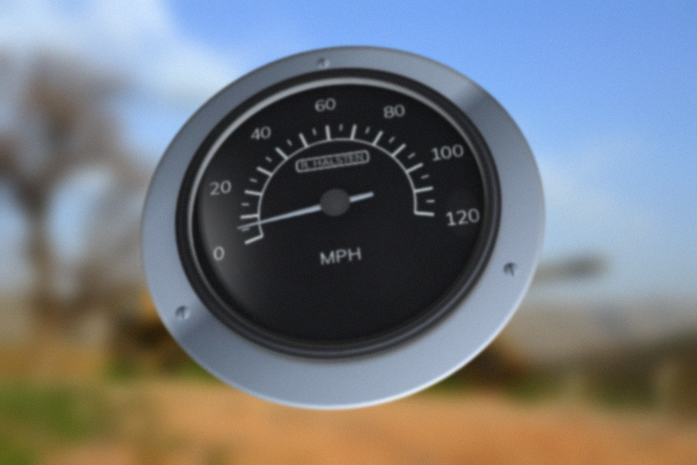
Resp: 5,mph
